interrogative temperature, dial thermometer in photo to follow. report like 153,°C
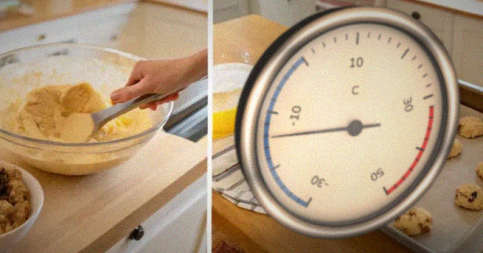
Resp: -14,°C
